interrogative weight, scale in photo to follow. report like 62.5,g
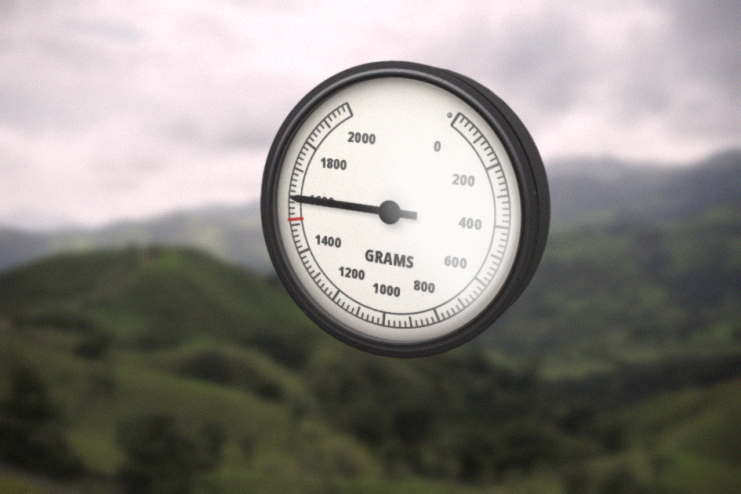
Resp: 1600,g
